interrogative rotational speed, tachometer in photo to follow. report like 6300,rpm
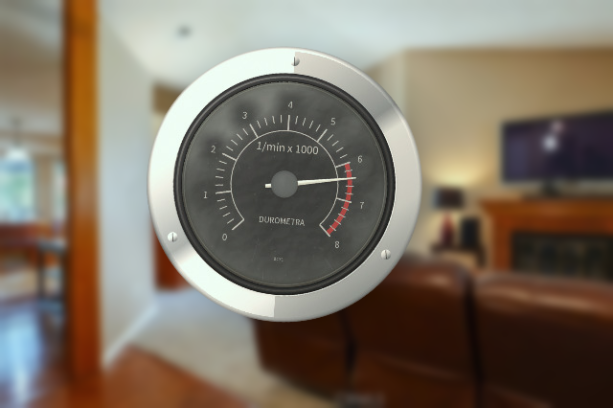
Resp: 6400,rpm
